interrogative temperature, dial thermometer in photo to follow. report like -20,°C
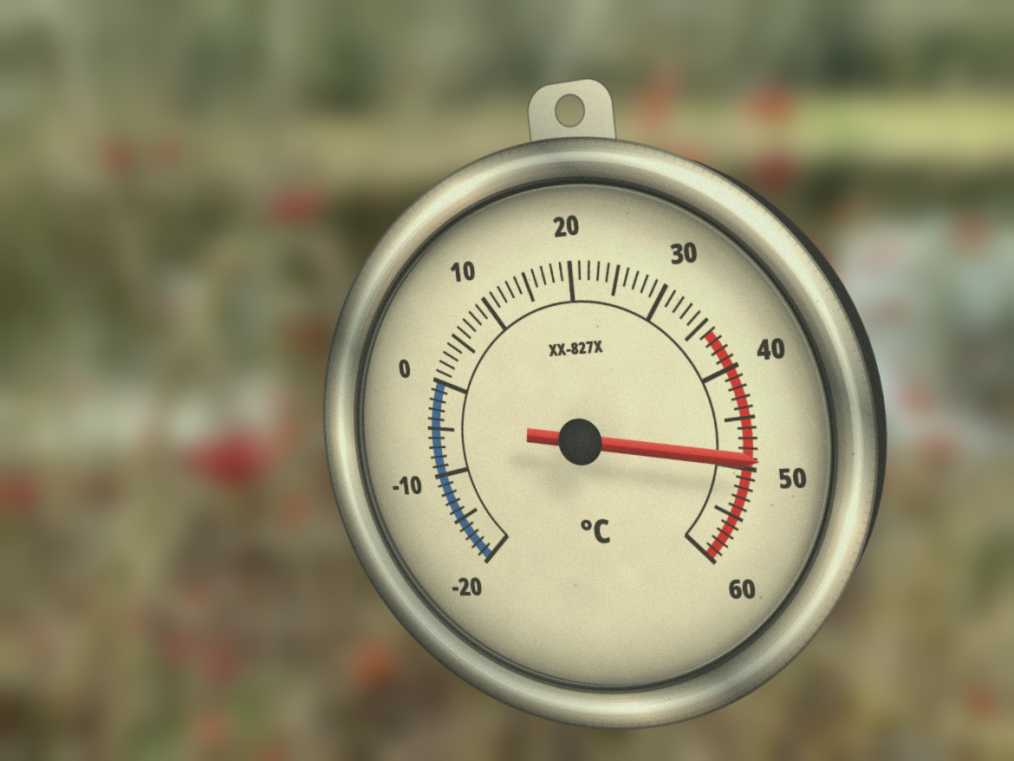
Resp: 49,°C
